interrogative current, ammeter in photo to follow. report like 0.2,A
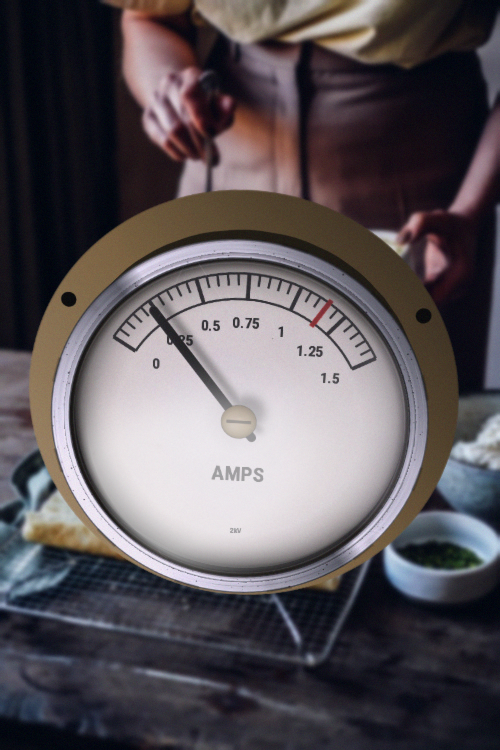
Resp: 0.25,A
